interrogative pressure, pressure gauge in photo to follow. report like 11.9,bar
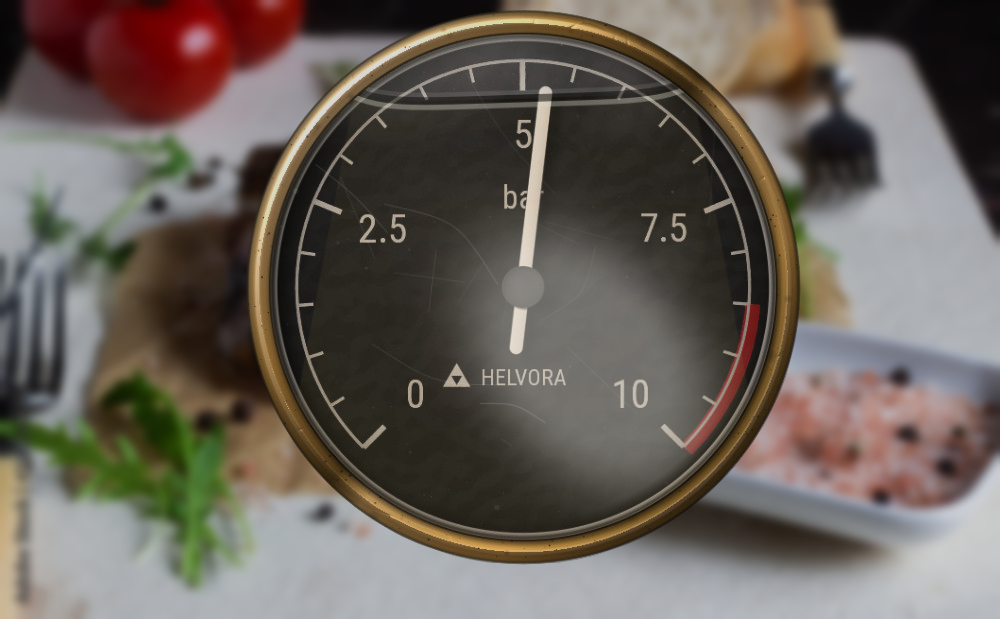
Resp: 5.25,bar
